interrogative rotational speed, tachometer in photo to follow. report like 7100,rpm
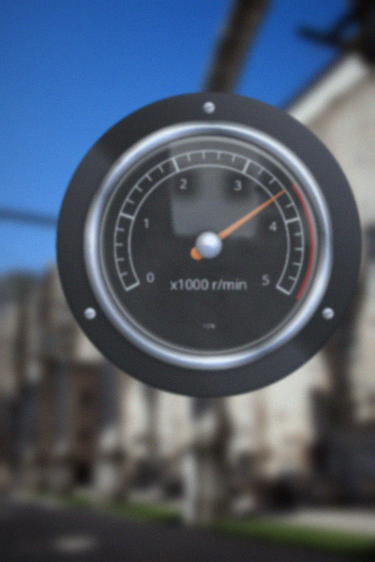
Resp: 3600,rpm
